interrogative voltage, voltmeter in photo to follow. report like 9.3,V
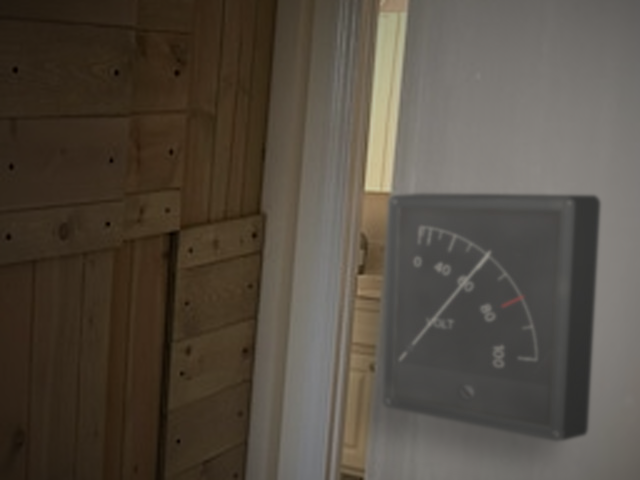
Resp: 60,V
